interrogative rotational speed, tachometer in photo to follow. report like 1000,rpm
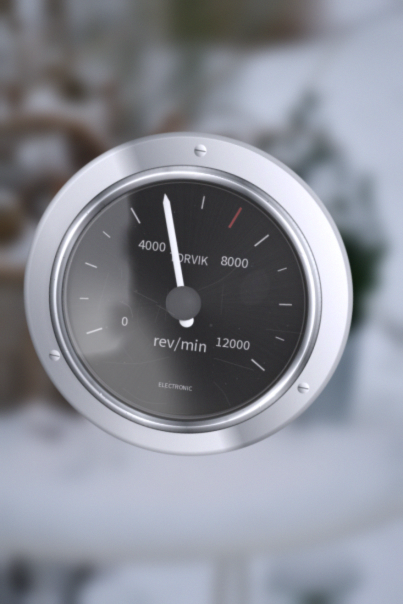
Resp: 5000,rpm
